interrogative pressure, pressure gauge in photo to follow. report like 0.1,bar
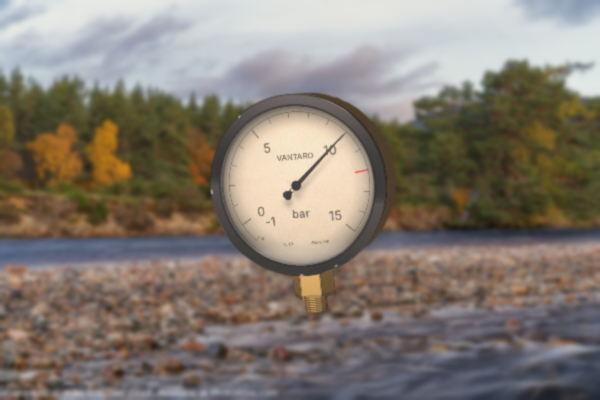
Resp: 10,bar
